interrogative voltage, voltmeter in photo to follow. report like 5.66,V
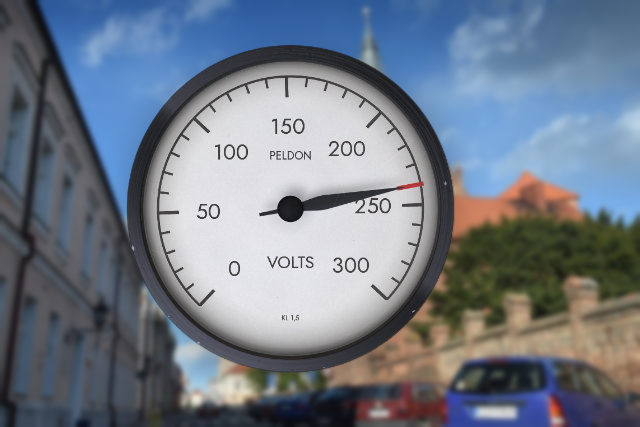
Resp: 240,V
